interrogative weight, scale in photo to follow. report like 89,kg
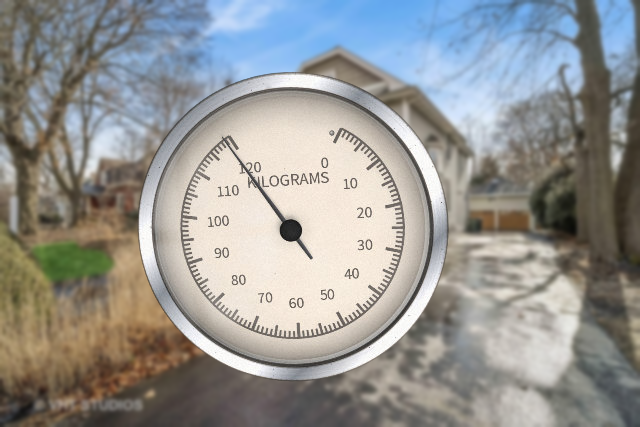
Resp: 119,kg
